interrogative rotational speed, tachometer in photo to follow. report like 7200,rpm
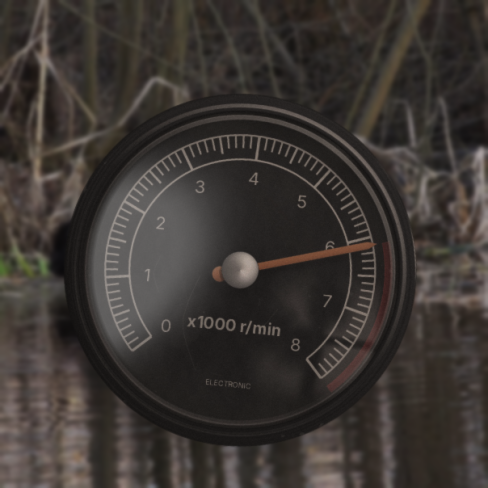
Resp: 6100,rpm
